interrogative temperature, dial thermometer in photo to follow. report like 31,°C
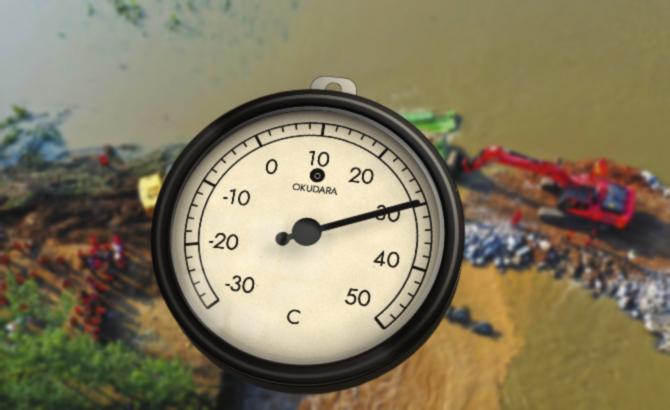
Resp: 30,°C
